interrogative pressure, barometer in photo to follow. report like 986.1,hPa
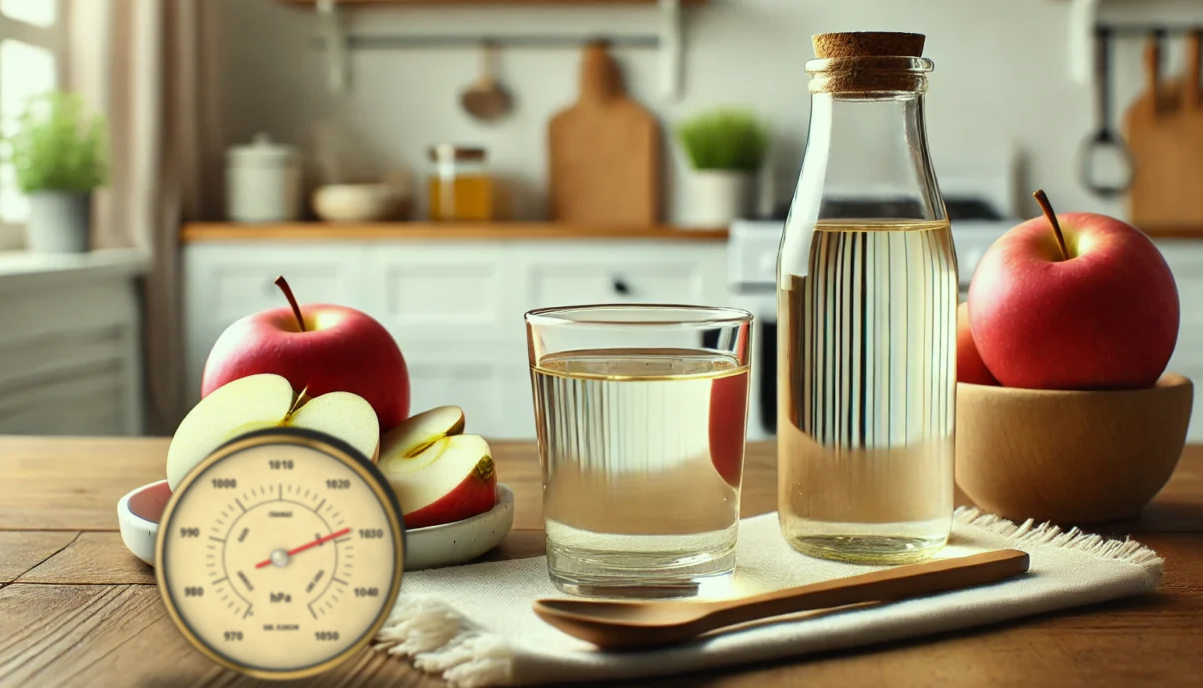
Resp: 1028,hPa
